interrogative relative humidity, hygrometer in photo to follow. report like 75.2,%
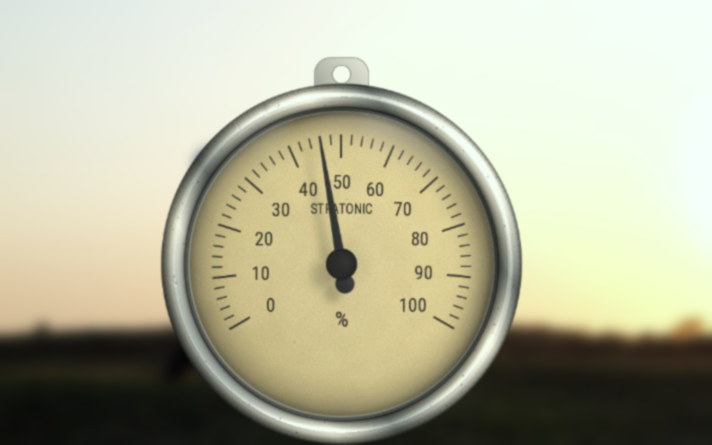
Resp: 46,%
